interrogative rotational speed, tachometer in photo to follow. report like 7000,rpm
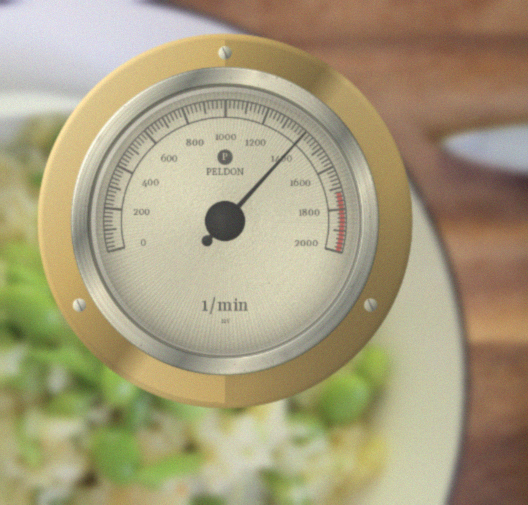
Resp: 1400,rpm
